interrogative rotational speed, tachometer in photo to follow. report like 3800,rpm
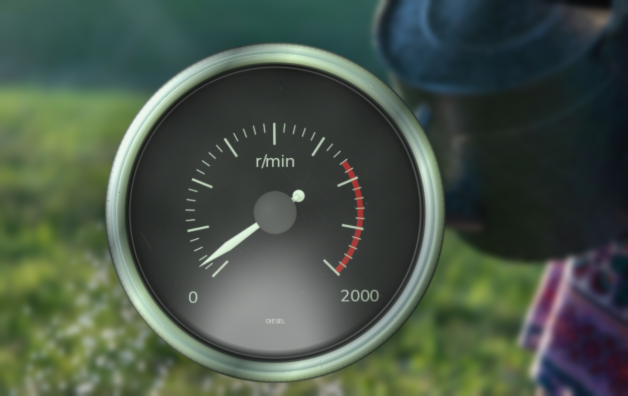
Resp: 75,rpm
